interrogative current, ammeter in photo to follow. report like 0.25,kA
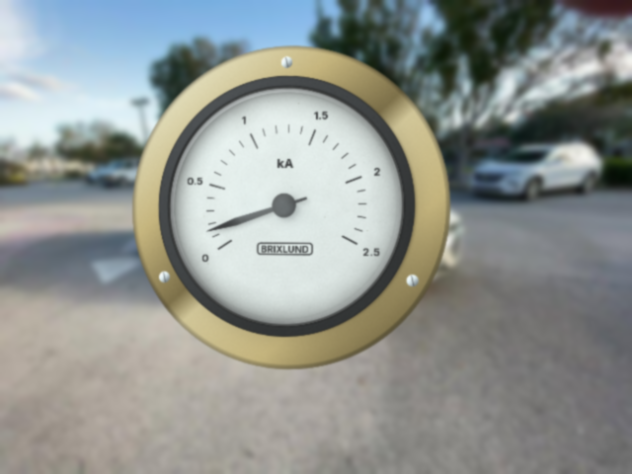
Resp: 0.15,kA
